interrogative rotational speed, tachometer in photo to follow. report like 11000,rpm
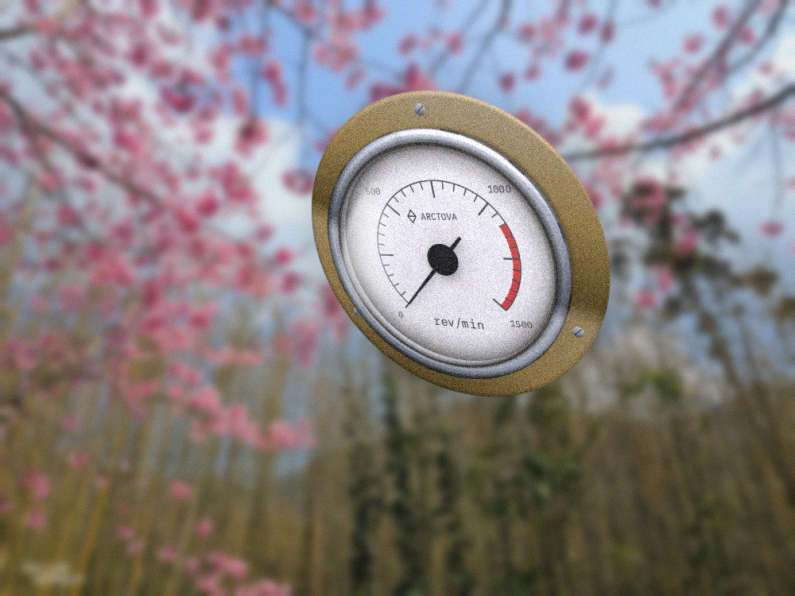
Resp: 0,rpm
